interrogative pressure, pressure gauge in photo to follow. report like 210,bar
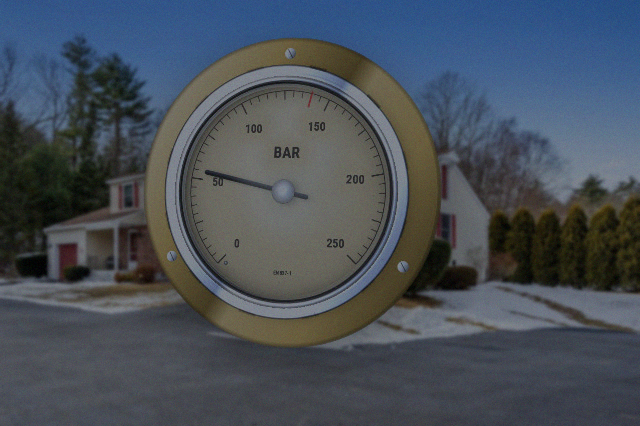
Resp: 55,bar
